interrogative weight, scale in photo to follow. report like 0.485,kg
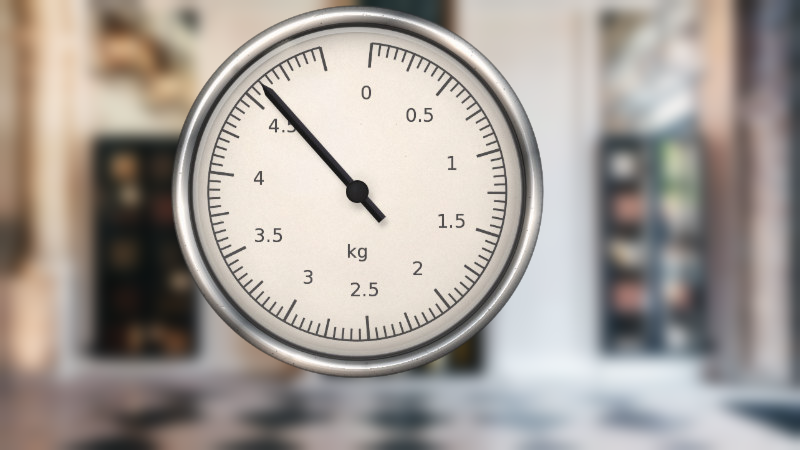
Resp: 4.6,kg
